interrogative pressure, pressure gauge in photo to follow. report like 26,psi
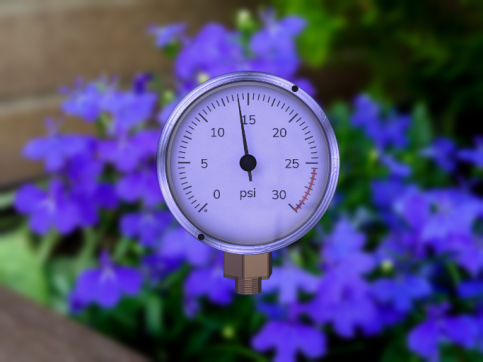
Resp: 14,psi
